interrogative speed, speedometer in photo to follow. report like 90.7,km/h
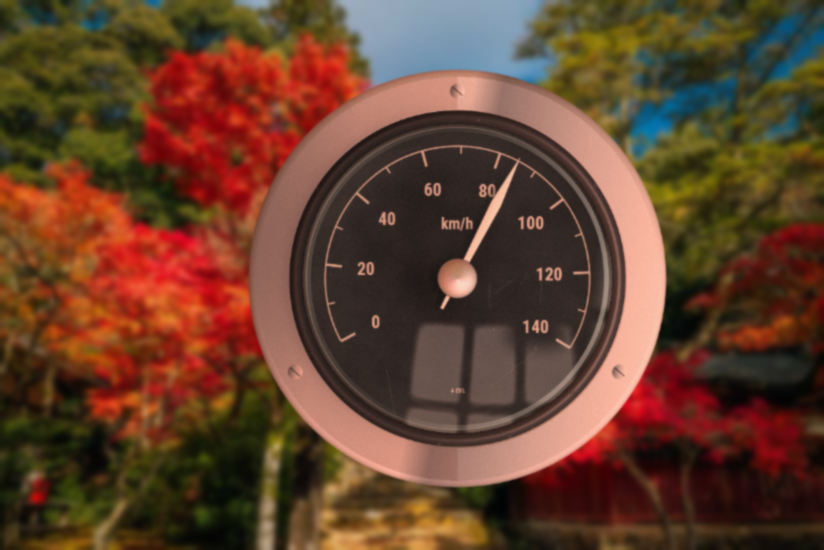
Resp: 85,km/h
